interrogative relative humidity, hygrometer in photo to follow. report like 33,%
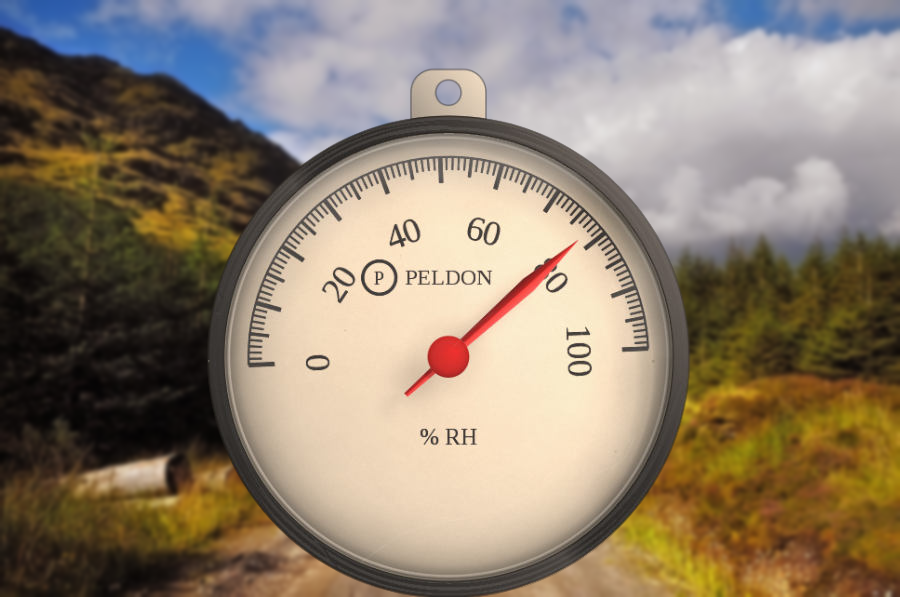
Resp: 78,%
